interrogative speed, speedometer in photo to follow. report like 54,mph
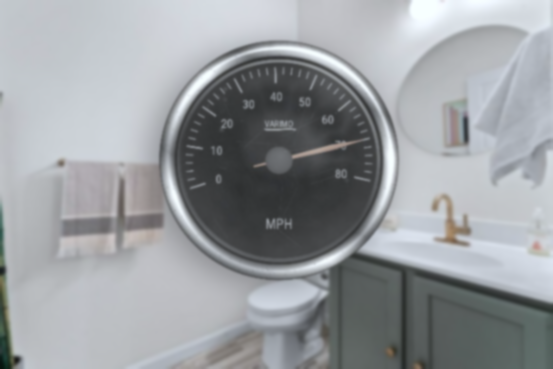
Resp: 70,mph
